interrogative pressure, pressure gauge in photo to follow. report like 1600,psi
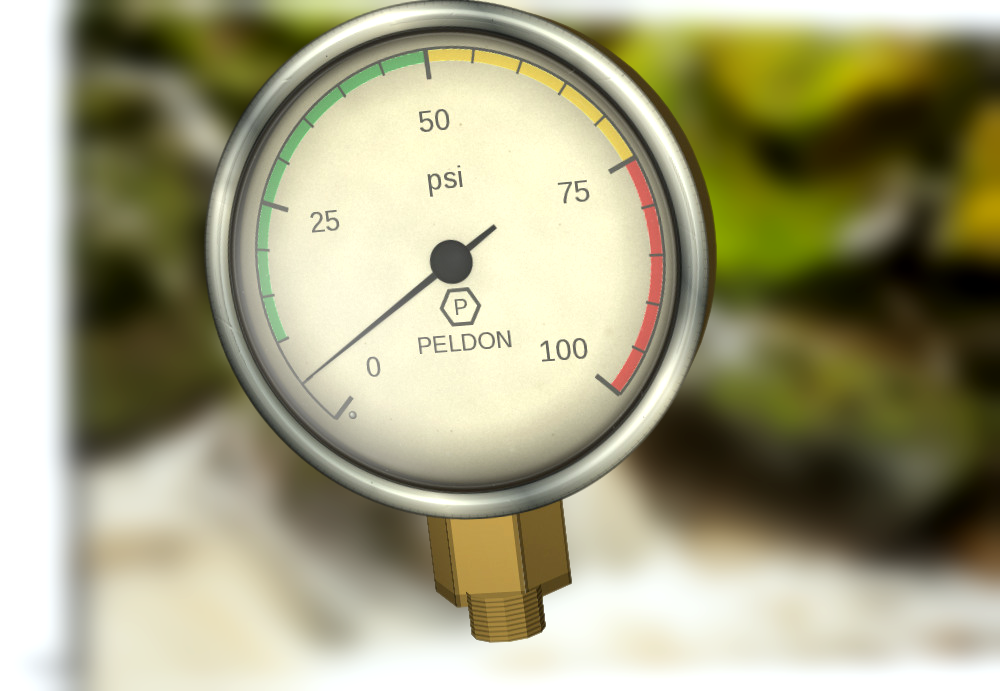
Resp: 5,psi
